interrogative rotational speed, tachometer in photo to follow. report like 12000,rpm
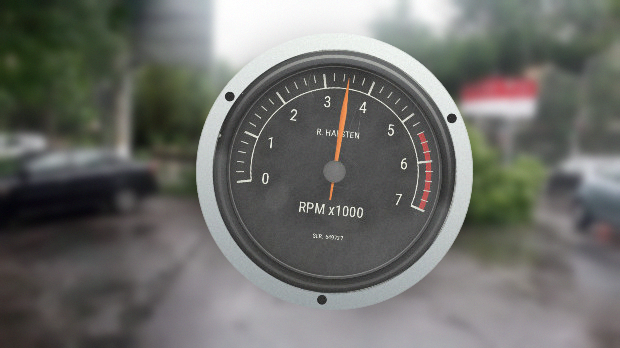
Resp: 3500,rpm
